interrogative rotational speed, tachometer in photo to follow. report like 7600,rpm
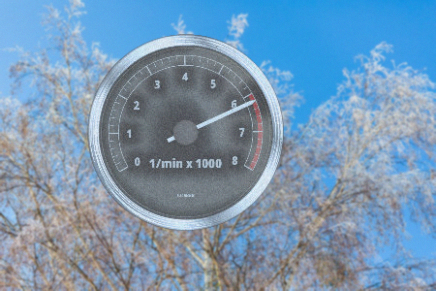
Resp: 6200,rpm
